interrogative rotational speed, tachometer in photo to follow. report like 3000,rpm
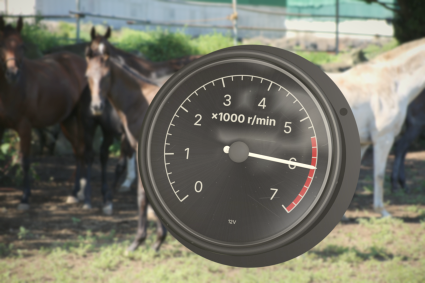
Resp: 6000,rpm
